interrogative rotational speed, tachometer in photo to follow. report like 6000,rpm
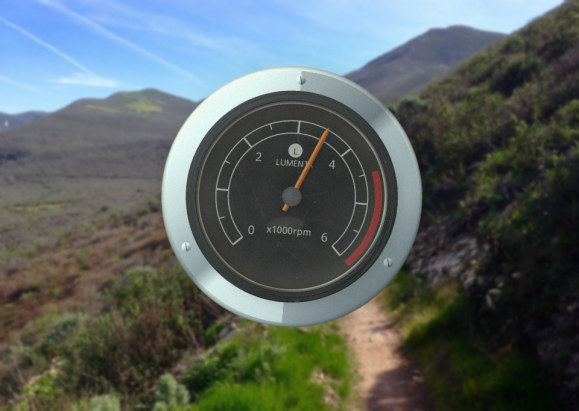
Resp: 3500,rpm
